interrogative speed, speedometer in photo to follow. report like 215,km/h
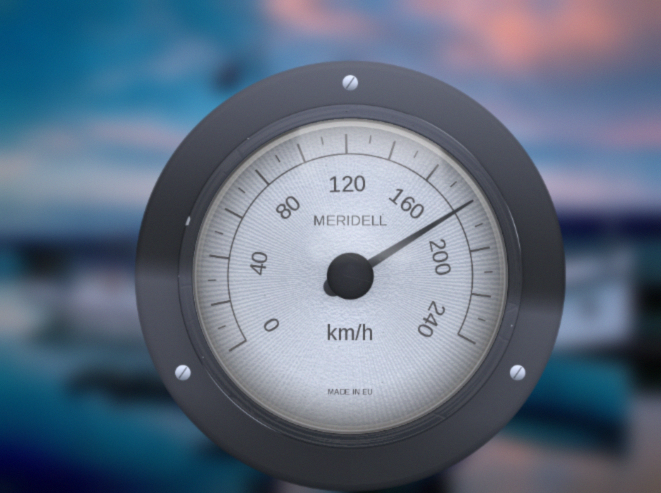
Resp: 180,km/h
